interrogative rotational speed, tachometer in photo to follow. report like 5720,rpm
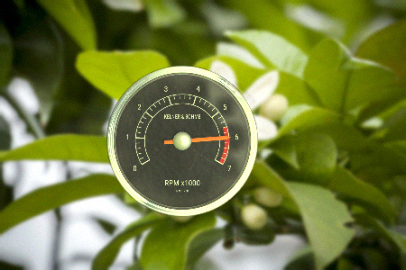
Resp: 6000,rpm
